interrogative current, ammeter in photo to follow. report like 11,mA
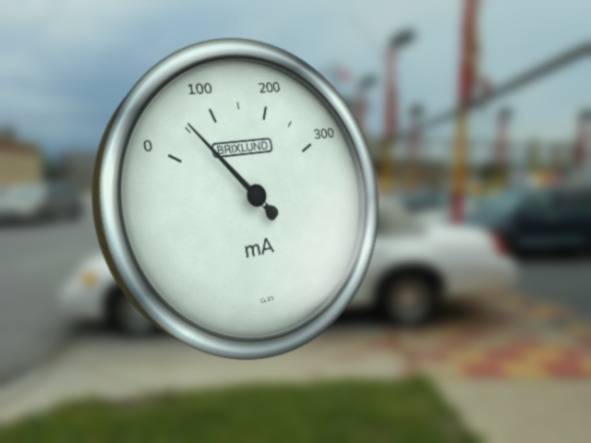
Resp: 50,mA
